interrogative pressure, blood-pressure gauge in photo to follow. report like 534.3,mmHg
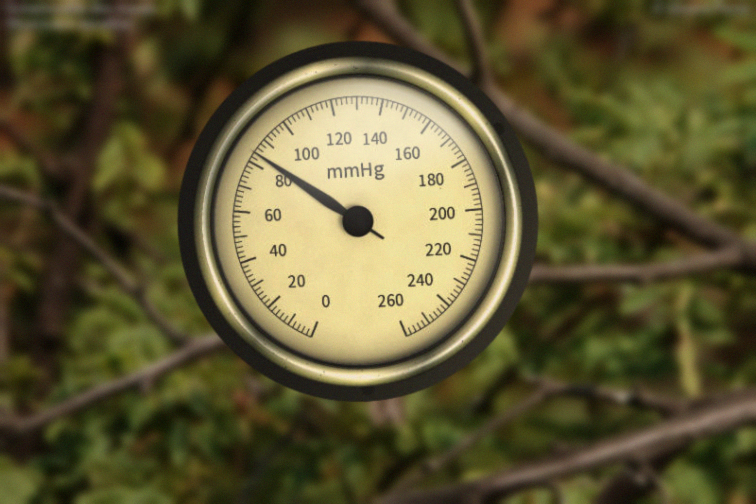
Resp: 84,mmHg
